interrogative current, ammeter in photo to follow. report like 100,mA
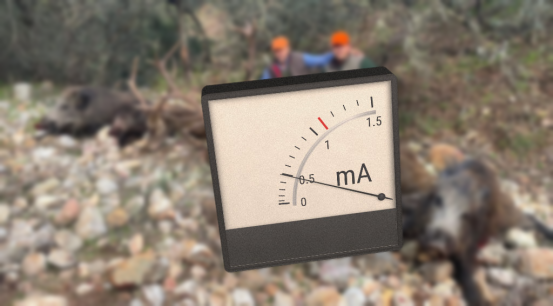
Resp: 0.5,mA
